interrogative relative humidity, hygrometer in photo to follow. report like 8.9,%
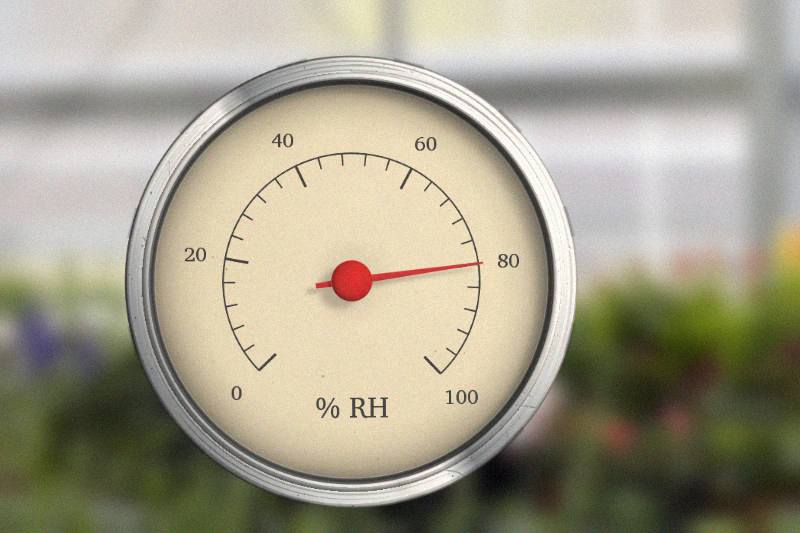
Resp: 80,%
